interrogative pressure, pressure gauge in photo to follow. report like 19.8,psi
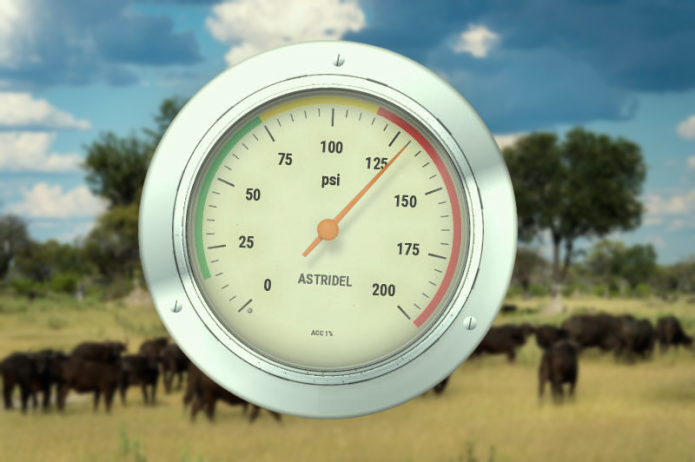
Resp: 130,psi
